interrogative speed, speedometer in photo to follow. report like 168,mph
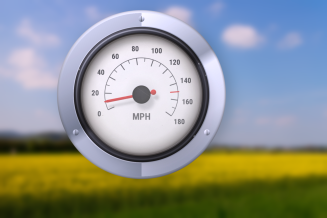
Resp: 10,mph
